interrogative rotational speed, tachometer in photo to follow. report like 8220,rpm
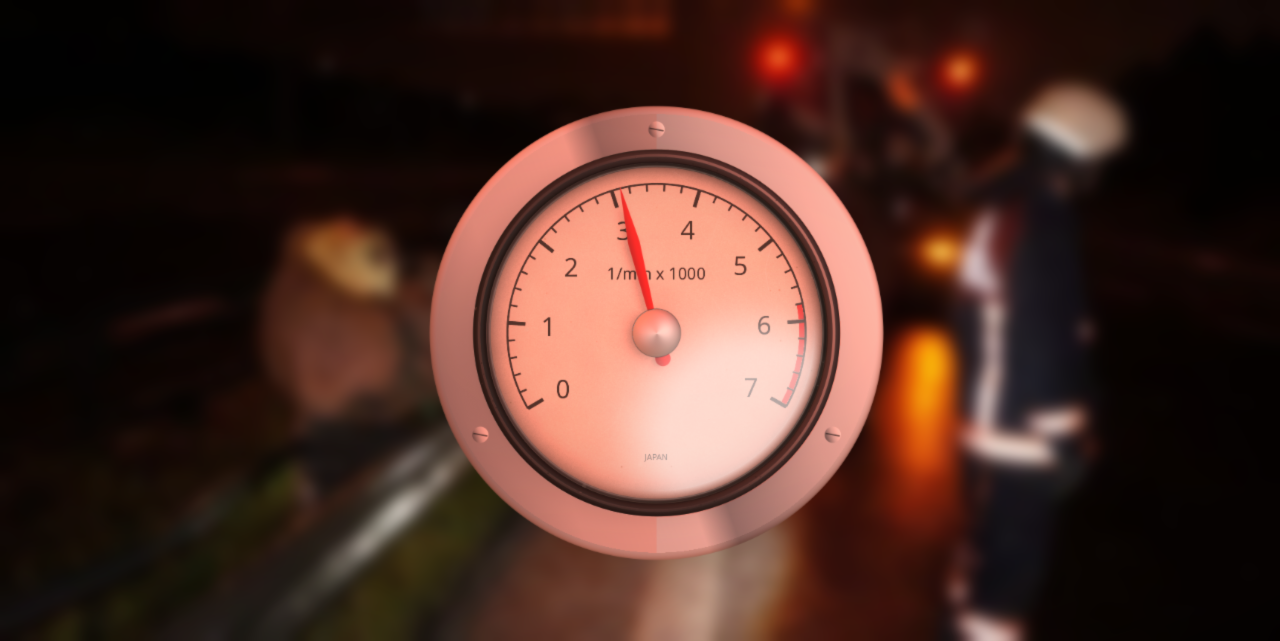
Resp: 3100,rpm
